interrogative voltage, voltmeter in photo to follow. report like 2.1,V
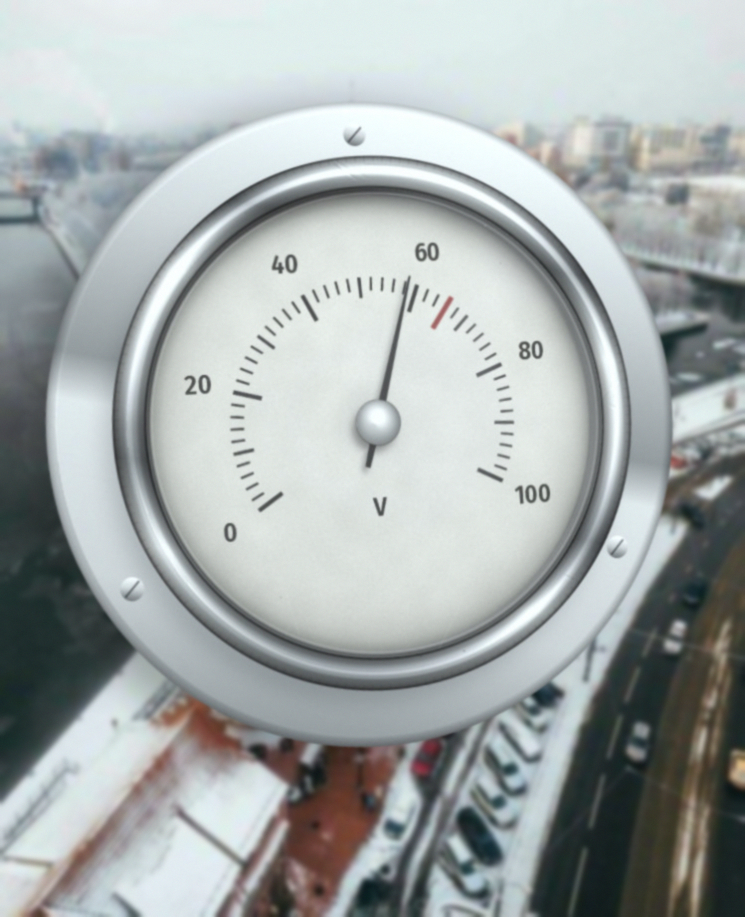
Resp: 58,V
